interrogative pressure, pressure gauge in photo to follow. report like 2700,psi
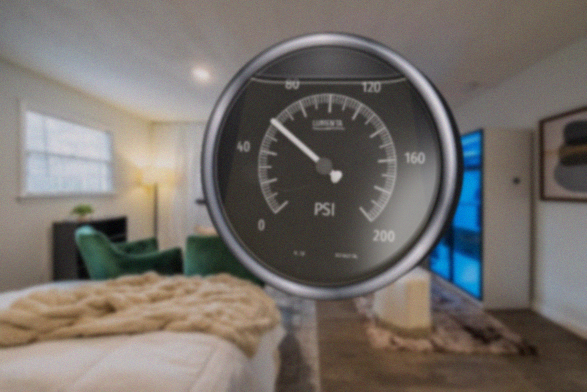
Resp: 60,psi
